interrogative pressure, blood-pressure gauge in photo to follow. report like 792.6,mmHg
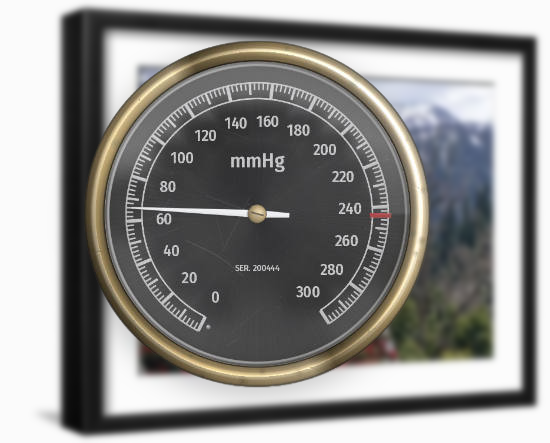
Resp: 66,mmHg
